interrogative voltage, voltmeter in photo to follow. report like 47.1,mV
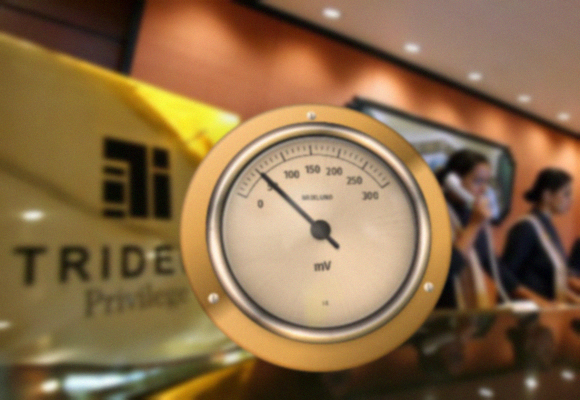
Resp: 50,mV
